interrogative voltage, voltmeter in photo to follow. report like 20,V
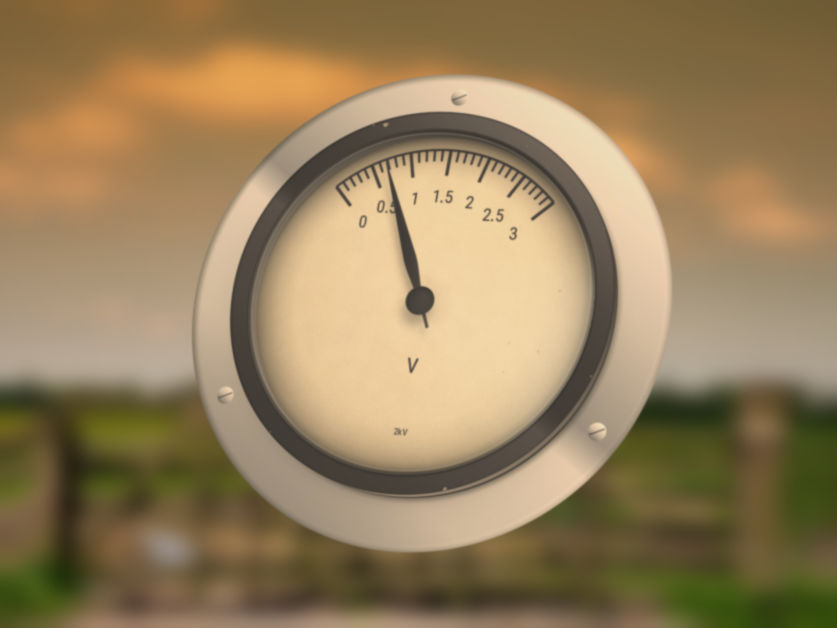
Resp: 0.7,V
